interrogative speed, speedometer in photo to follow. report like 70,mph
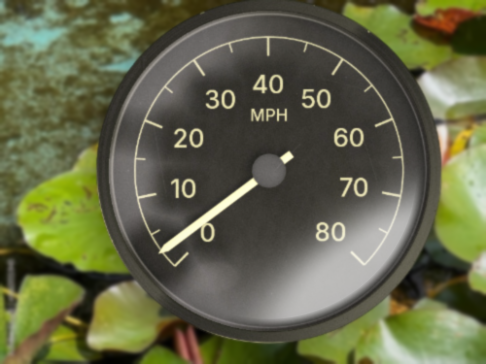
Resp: 2.5,mph
